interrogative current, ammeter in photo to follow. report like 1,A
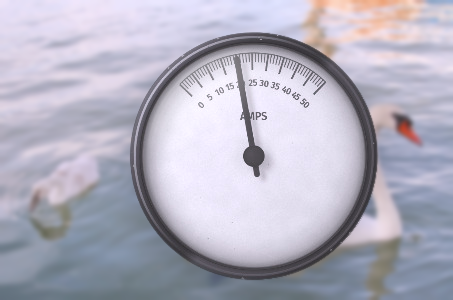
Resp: 20,A
